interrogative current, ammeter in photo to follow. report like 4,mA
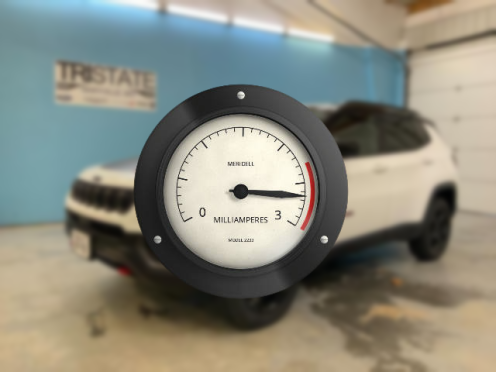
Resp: 2.65,mA
